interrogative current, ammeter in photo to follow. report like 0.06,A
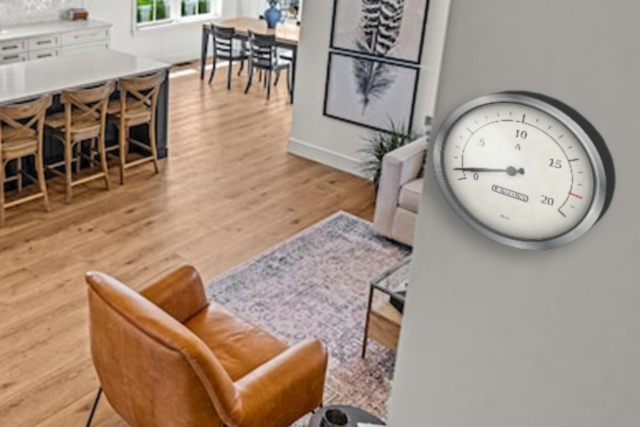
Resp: 1,A
